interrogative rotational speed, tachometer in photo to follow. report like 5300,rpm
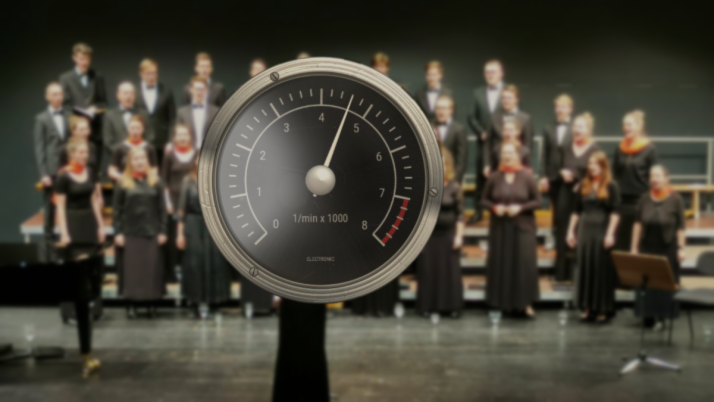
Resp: 4600,rpm
